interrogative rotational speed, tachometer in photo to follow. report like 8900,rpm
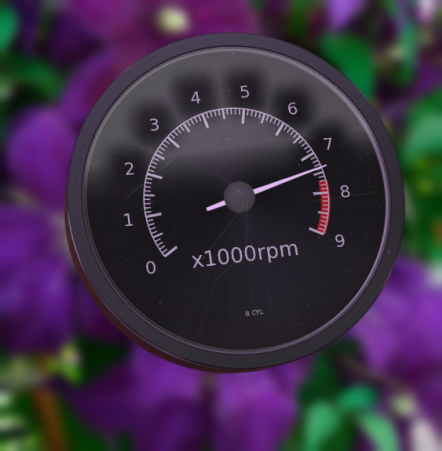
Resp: 7400,rpm
